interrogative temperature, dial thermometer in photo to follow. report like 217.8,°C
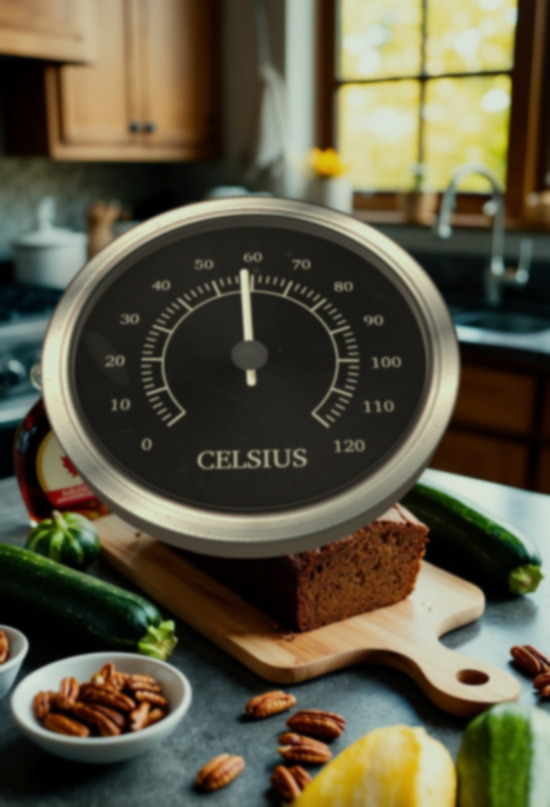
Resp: 58,°C
